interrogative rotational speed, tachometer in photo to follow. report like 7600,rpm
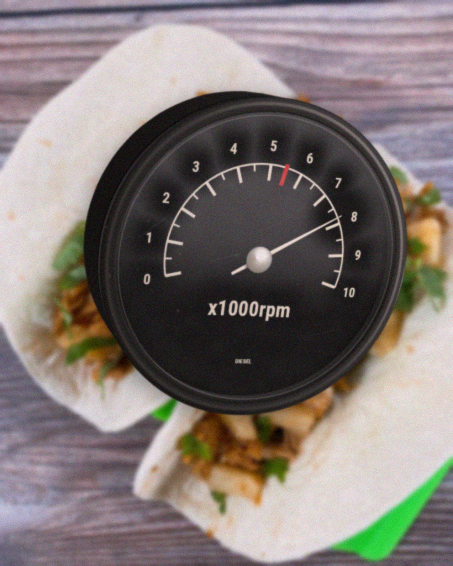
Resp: 7750,rpm
